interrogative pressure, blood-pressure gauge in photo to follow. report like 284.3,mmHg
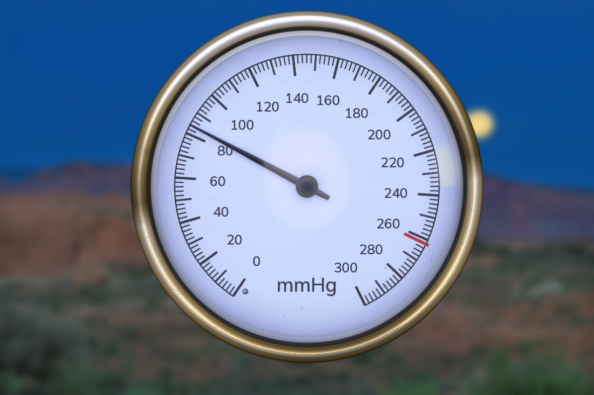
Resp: 84,mmHg
